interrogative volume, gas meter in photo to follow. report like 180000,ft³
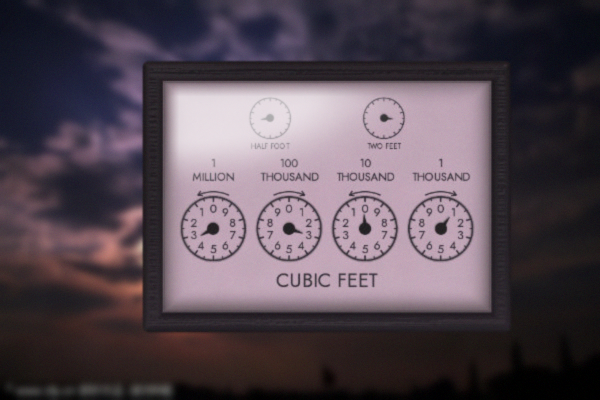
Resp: 330100,ft³
